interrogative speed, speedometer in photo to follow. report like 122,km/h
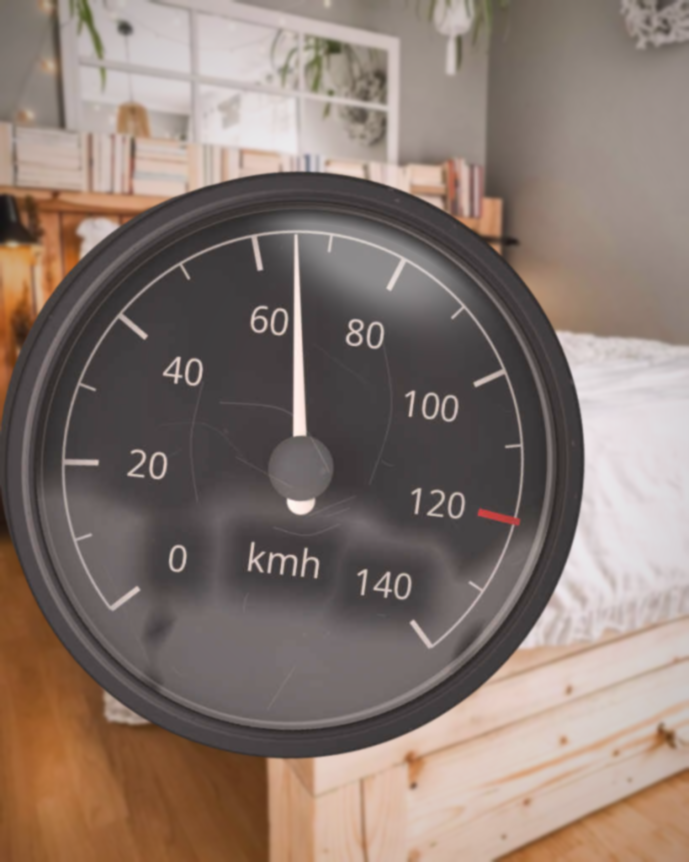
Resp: 65,km/h
